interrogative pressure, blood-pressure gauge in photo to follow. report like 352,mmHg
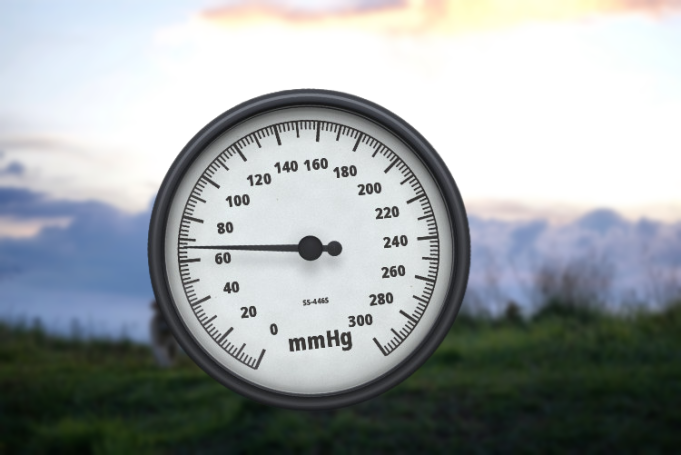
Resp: 66,mmHg
